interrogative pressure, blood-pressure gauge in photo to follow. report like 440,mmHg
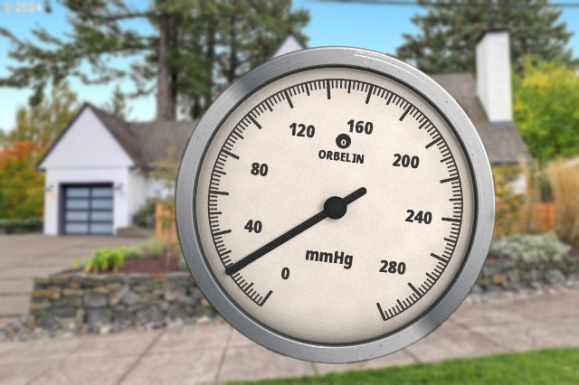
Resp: 22,mmHg
